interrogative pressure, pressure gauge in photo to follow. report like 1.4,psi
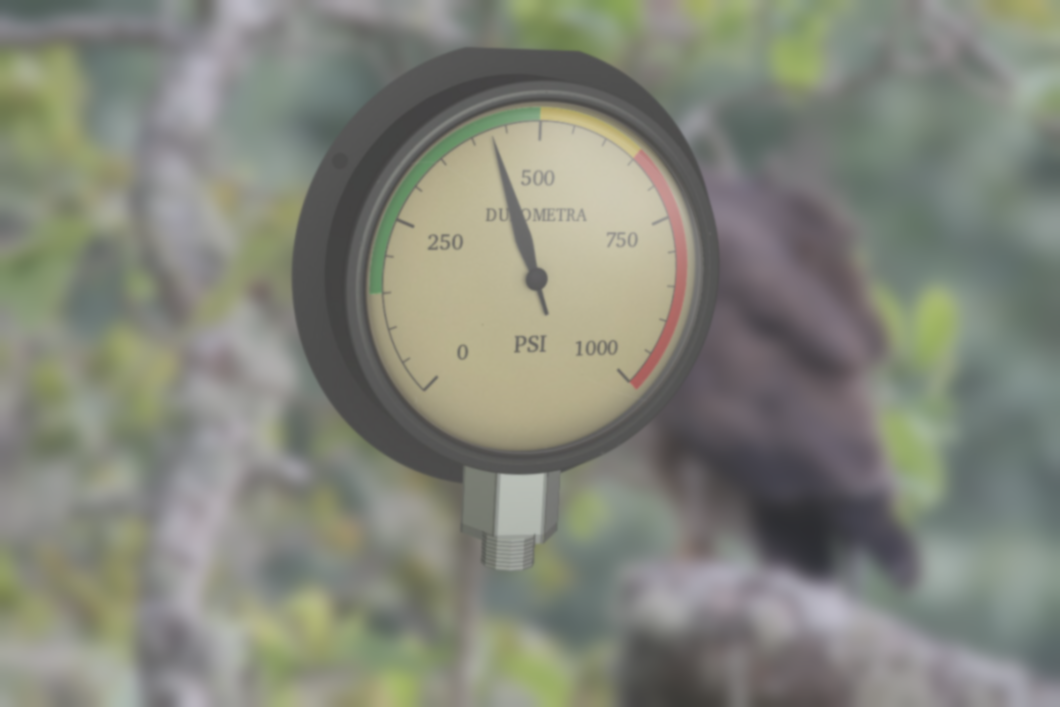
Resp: 425,psi
